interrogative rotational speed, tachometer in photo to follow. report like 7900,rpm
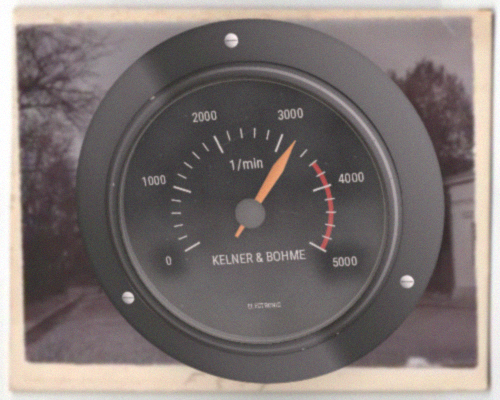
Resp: 3200,rpm
